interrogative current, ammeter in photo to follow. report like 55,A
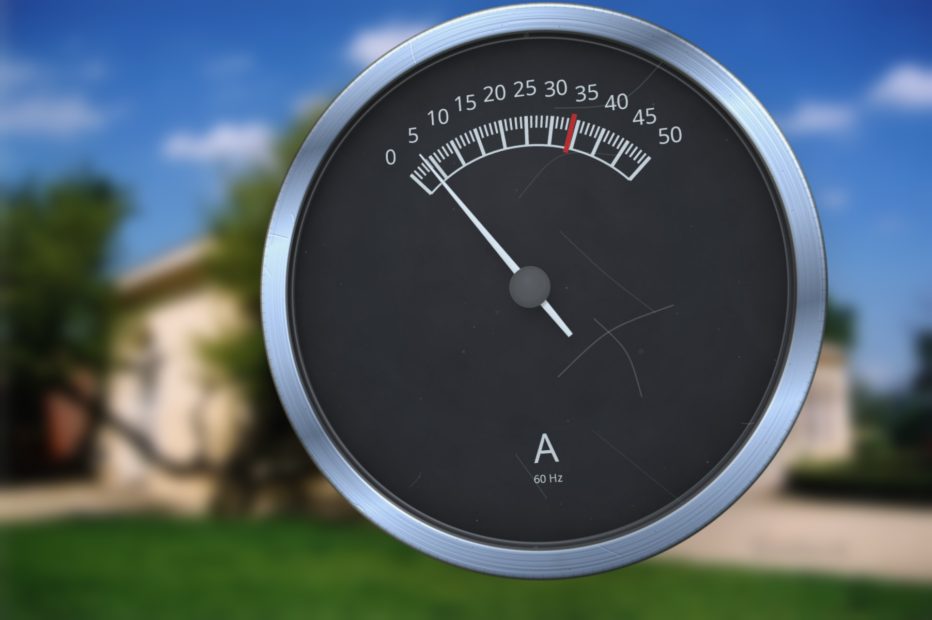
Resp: 4,A
